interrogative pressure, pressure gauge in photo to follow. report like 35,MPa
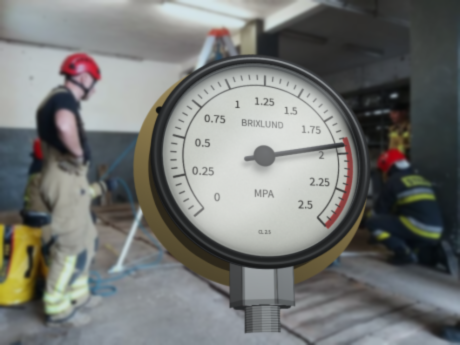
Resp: 1.95,MPa
